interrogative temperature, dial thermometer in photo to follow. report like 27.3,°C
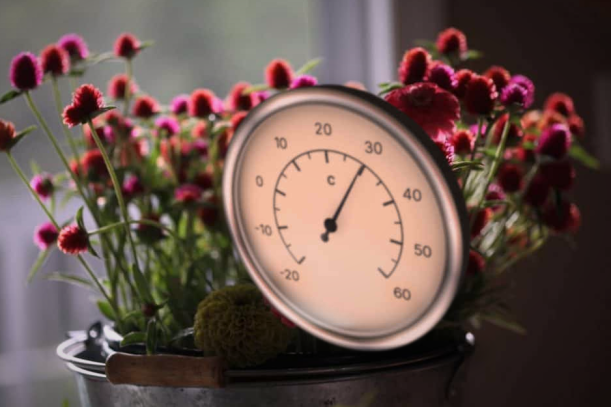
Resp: 30,°C
